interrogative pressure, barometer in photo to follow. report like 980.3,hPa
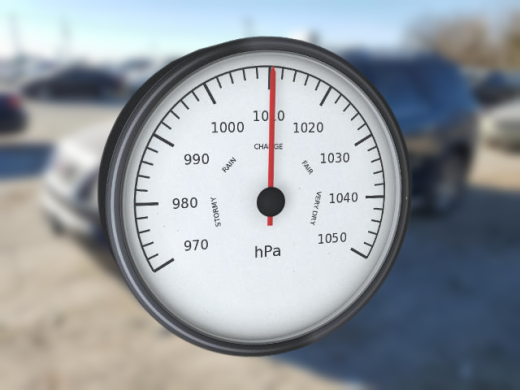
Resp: 1010,hPa
